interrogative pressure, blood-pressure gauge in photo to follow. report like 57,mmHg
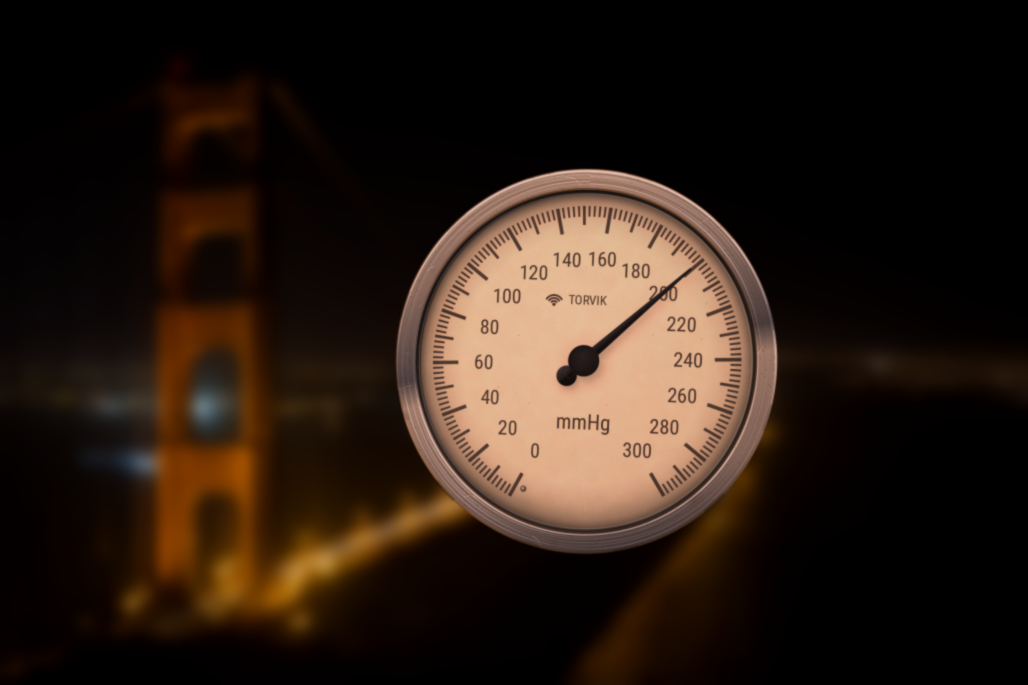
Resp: 200,mmHg
